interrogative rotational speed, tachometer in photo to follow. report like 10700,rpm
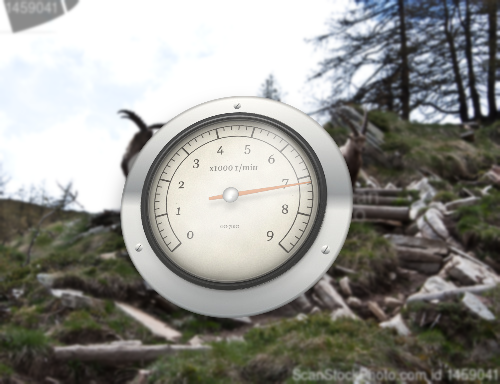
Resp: 7200,rpm
